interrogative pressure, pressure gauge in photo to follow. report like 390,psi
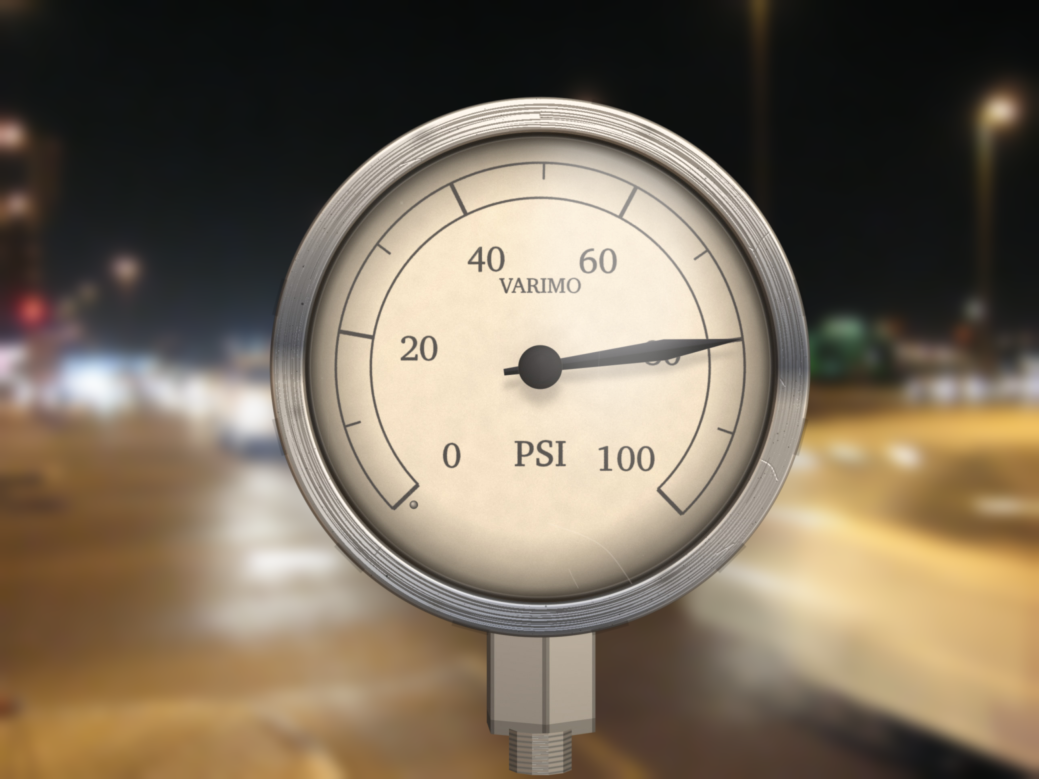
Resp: 80,psi
